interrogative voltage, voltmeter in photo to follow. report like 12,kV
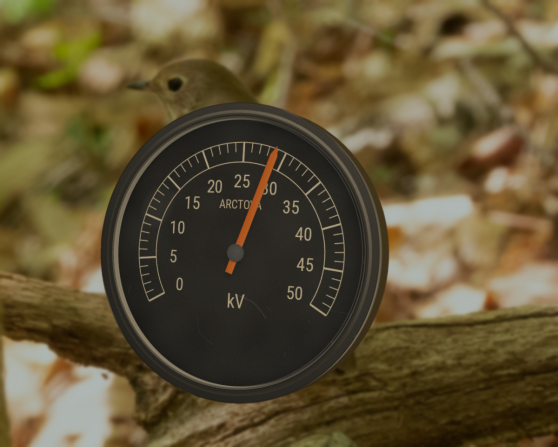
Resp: 29,kV
